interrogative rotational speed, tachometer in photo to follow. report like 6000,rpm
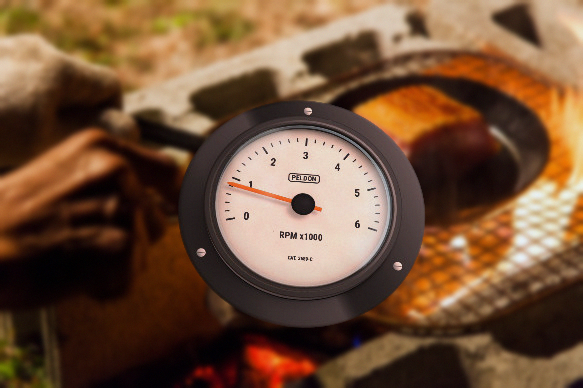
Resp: 800,rpm
